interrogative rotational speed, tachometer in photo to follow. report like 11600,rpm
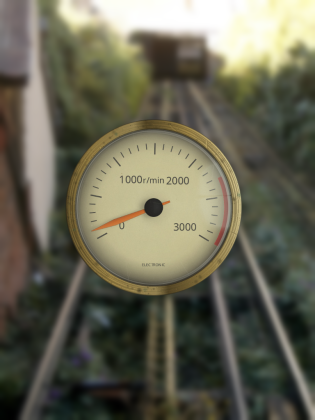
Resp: 100,rpm
